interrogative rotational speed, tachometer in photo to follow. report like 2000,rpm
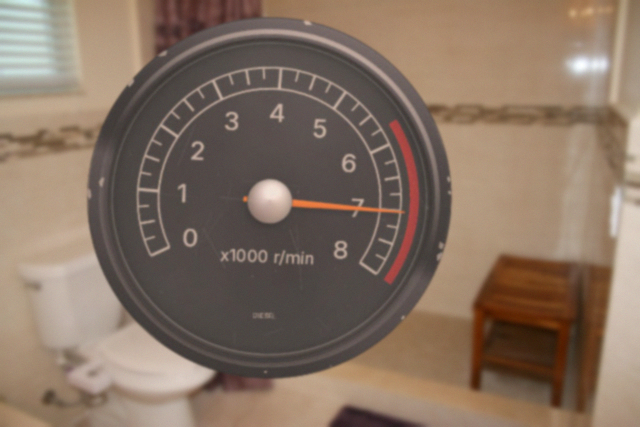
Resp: 7000,rpm
